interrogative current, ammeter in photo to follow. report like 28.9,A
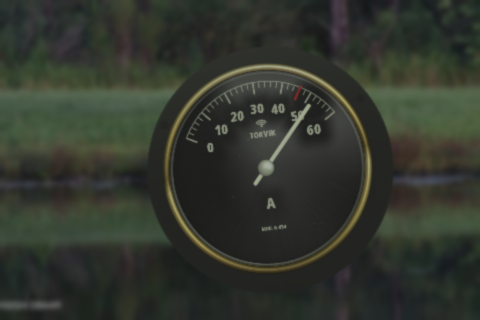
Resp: 52,A
